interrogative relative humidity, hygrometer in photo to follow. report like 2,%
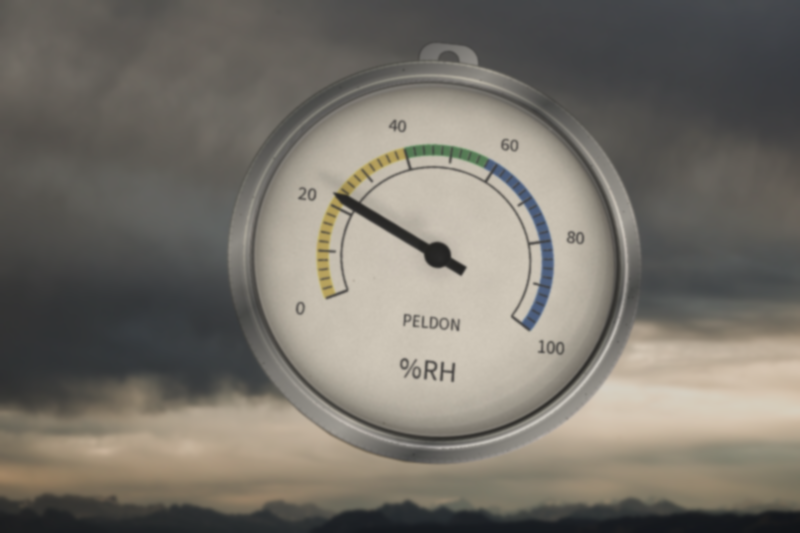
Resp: 22,%
